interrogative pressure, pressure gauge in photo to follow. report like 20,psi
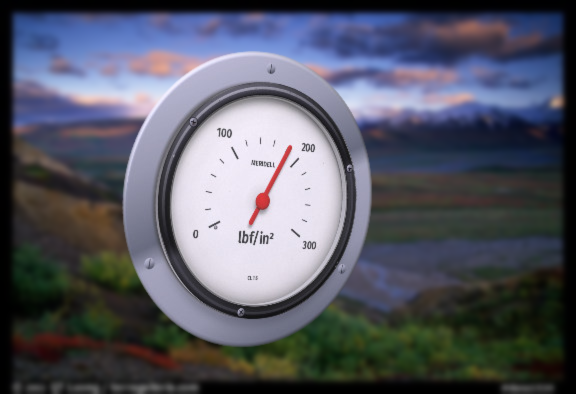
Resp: 180,psi
